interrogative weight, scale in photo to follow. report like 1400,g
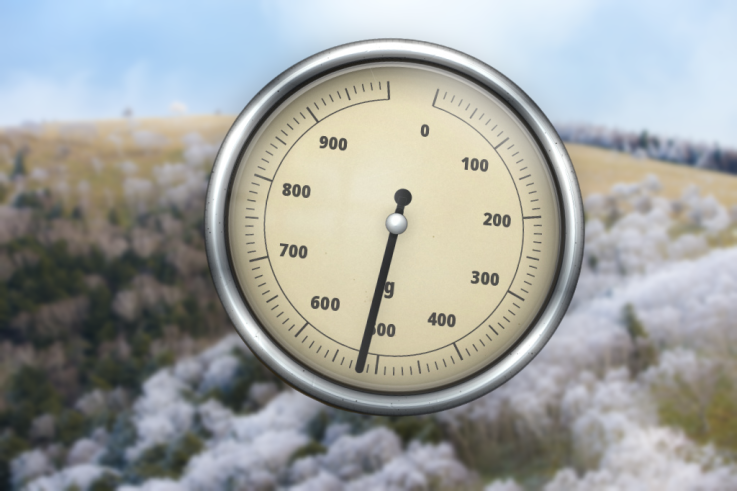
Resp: 520,g
